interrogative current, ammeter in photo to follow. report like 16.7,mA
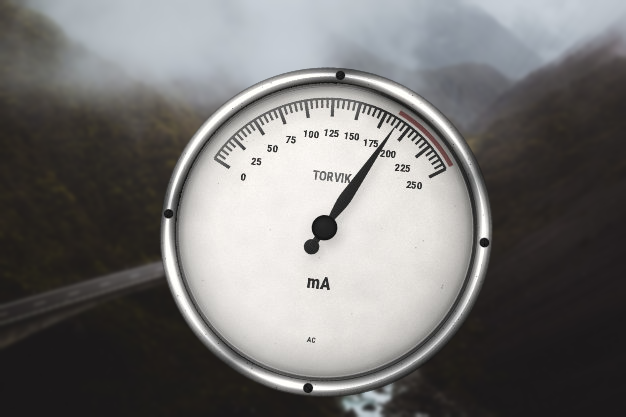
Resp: 190,mA
